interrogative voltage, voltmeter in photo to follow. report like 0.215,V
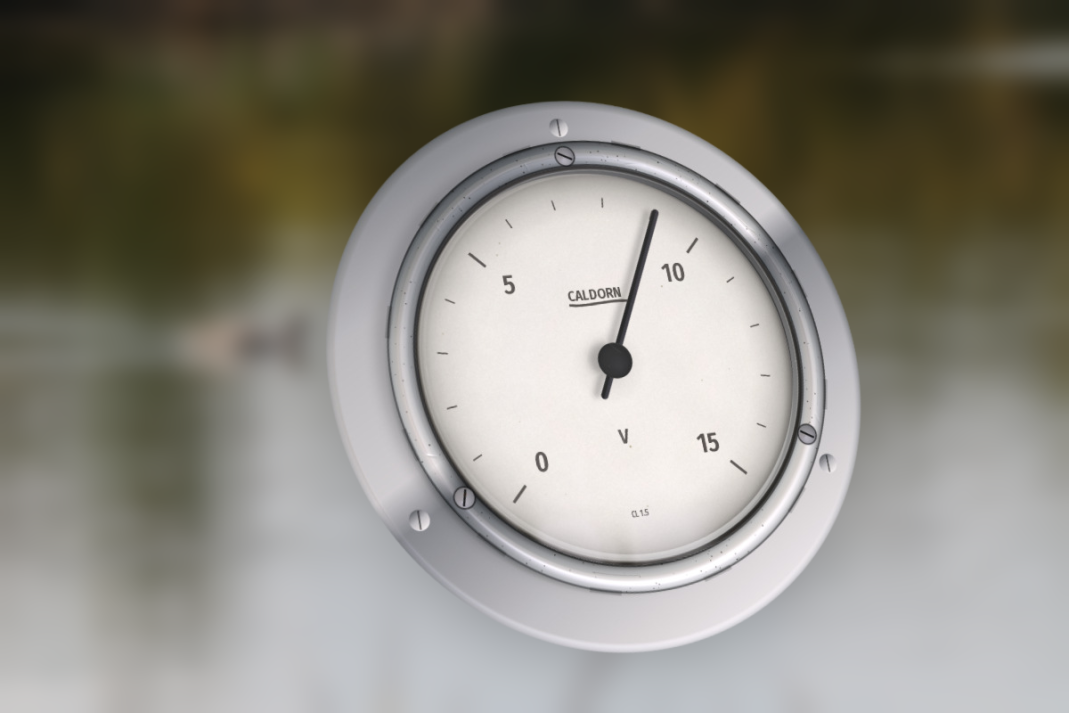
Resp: 9,V
